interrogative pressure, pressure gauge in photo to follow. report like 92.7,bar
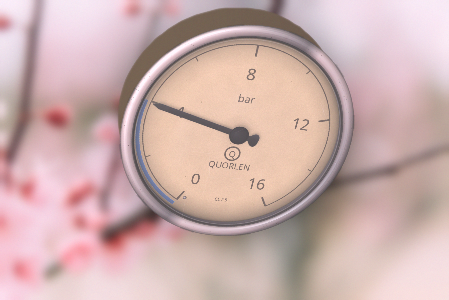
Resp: 4,bar
